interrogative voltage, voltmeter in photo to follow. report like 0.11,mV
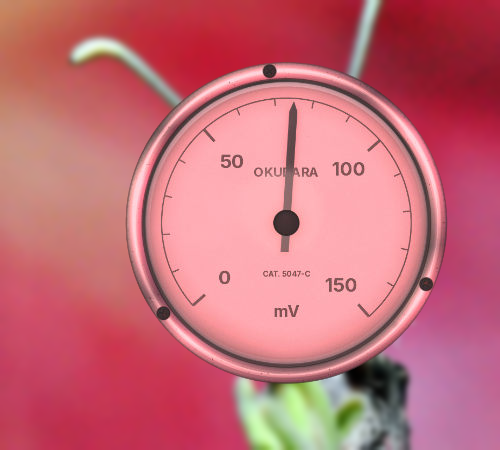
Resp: 75,mV
